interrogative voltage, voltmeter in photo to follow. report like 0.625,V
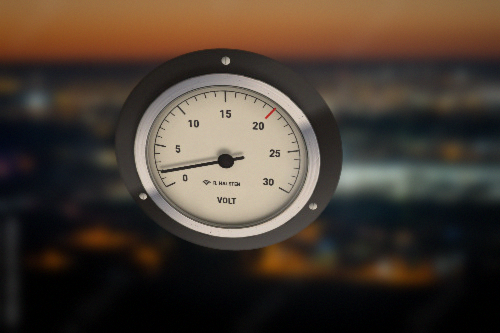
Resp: 2,V
